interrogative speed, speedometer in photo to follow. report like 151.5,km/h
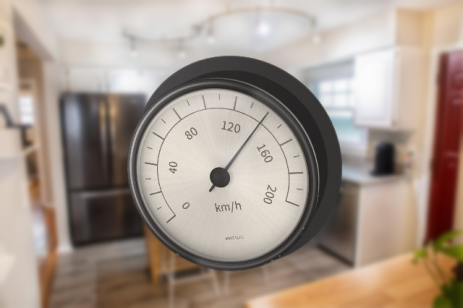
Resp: 140,km/h
